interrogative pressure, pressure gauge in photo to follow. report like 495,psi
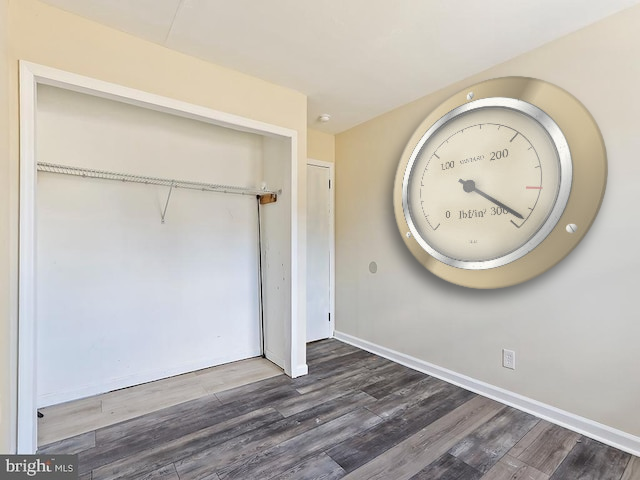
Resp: 290,psi
